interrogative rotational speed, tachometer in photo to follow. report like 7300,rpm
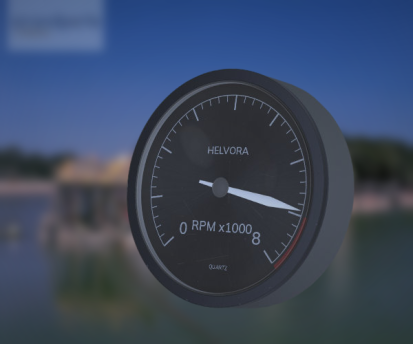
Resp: 6900,rpm
